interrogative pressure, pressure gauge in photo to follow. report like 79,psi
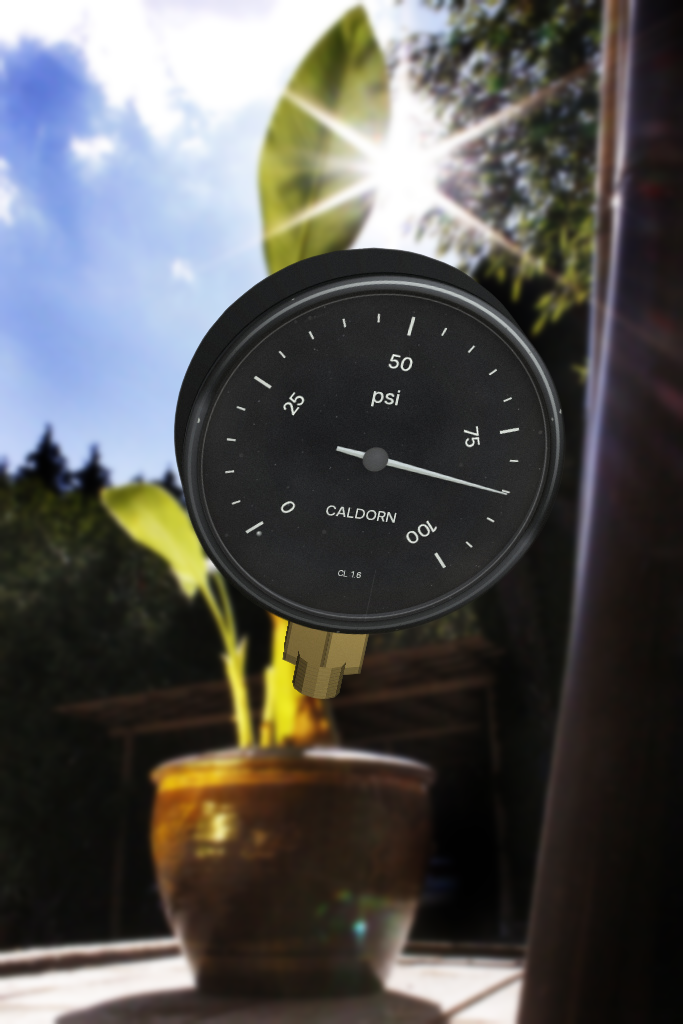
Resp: 85,psi
